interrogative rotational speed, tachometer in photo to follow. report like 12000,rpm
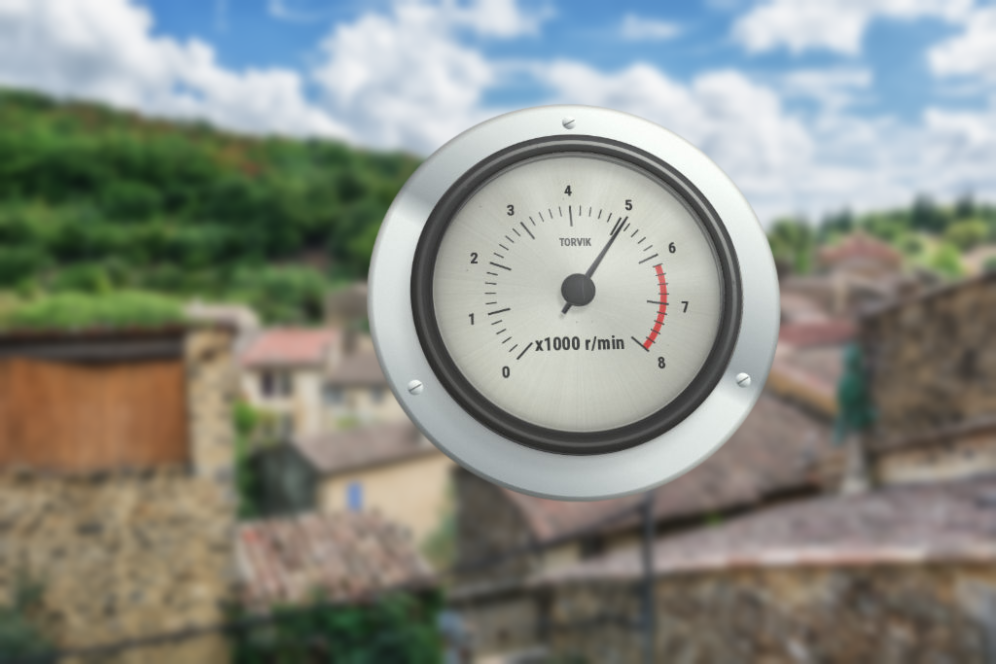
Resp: 5100,rpm
